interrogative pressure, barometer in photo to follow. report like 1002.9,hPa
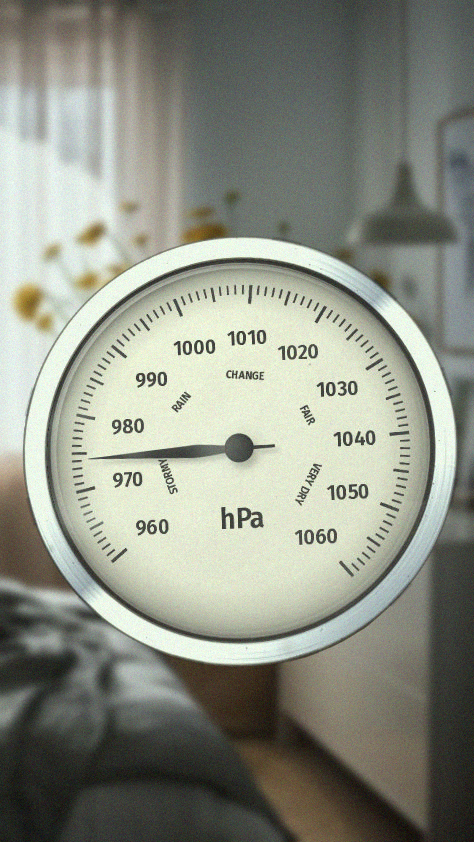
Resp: 974,hPa
